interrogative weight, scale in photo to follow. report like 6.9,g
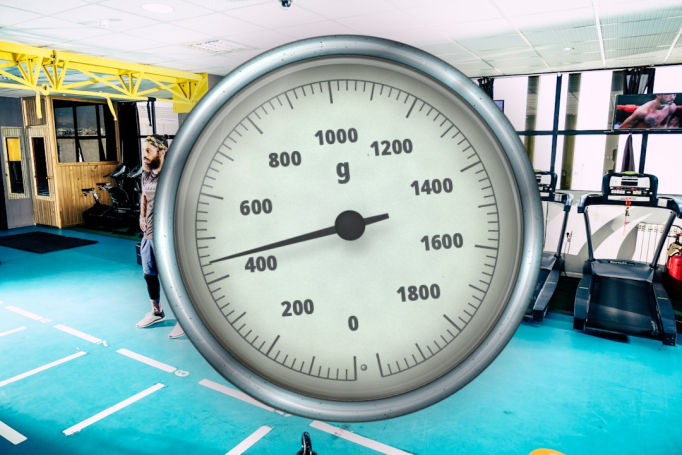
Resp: 440,g
